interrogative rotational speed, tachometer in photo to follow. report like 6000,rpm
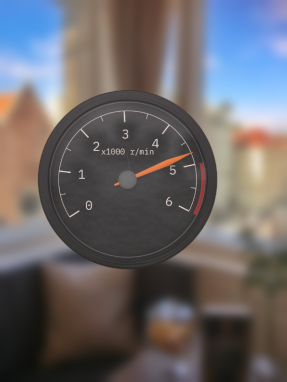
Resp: 4750,rpm
